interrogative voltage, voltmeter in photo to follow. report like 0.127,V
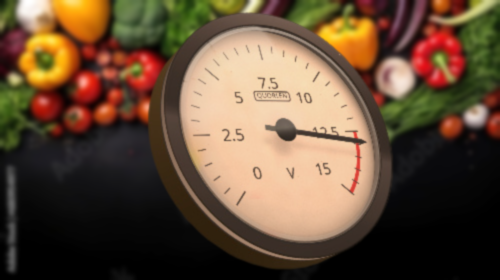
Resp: 13,V
